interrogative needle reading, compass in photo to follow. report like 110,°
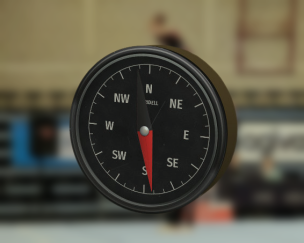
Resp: 170,°
